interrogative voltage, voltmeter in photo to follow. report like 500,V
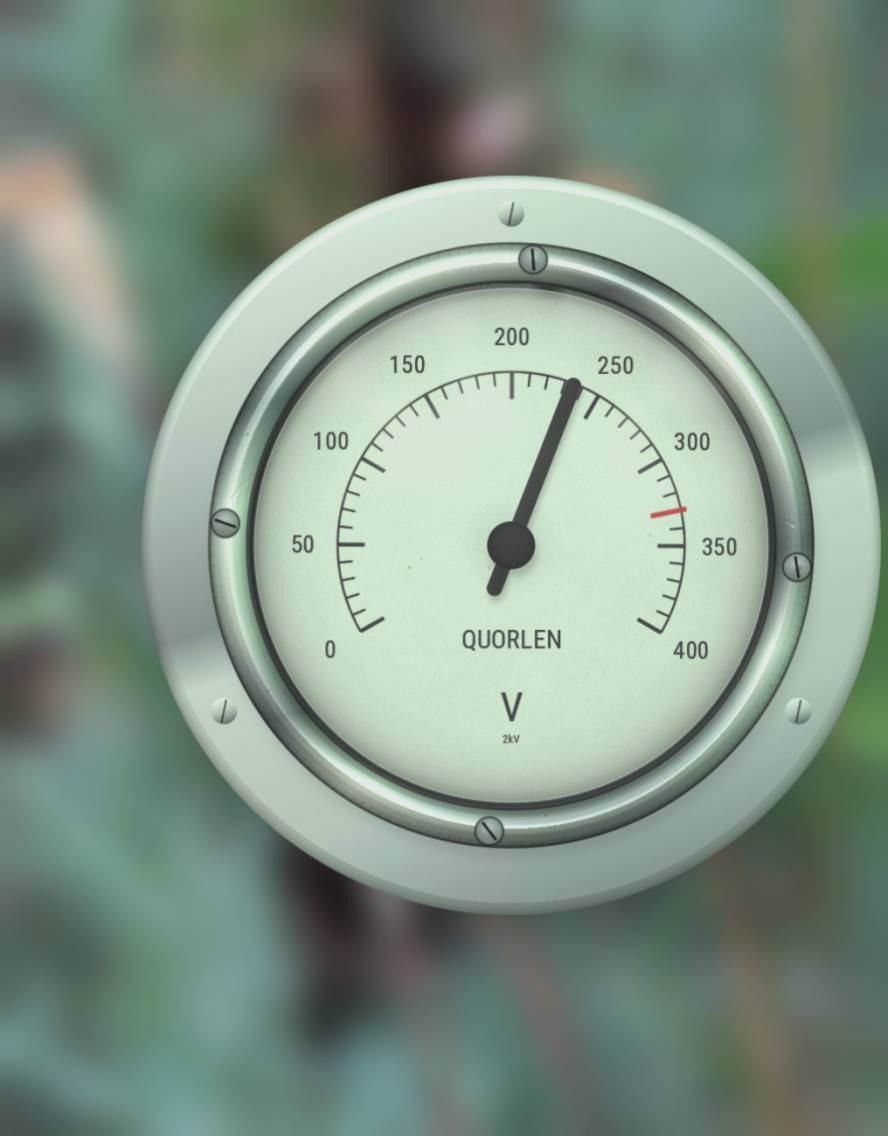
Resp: 235,V
